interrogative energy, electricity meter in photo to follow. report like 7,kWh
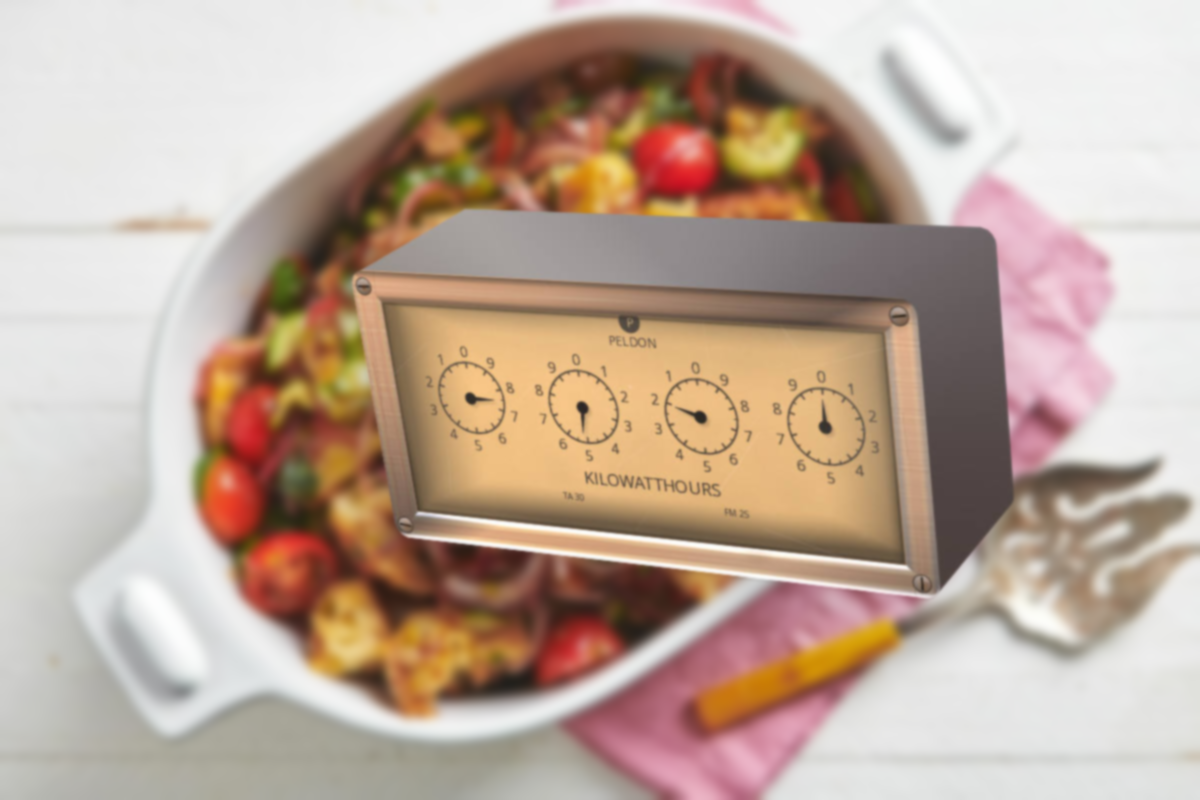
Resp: 7520,kWh
